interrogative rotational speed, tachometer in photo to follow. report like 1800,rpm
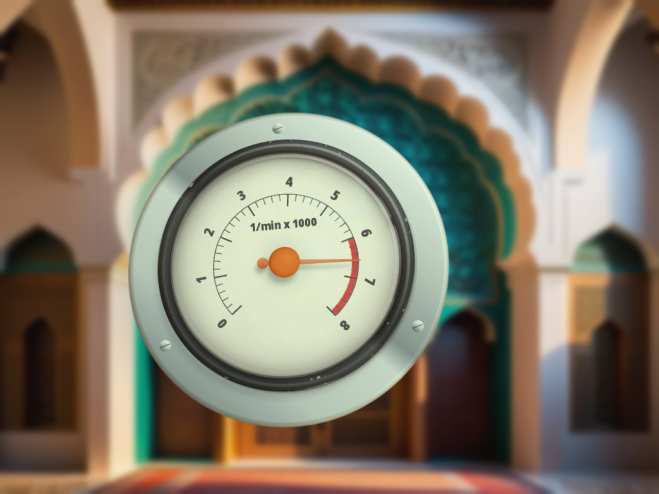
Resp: 6600,rpm
